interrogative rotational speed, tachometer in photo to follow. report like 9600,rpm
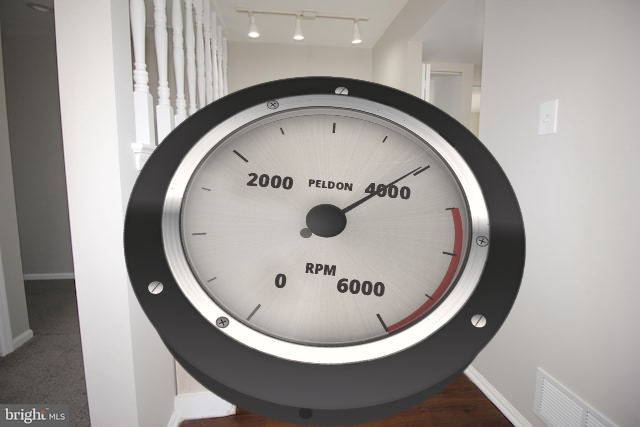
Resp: 4000,rpm
